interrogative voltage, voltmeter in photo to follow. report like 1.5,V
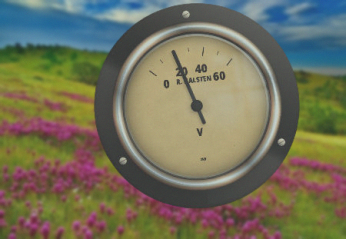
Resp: 20,V
